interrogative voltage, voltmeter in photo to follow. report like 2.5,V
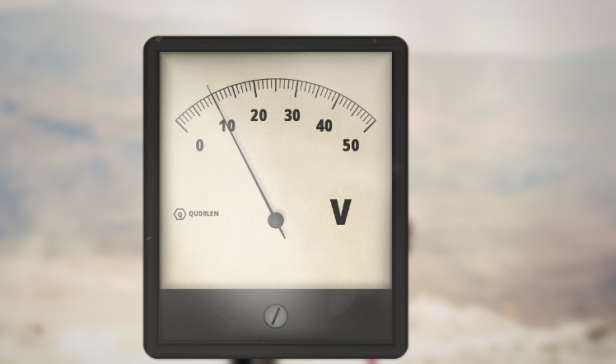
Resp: 10,V
